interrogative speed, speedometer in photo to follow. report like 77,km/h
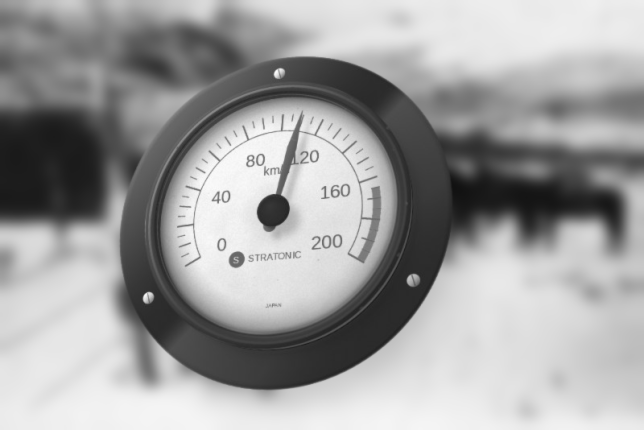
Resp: 110,km/h
